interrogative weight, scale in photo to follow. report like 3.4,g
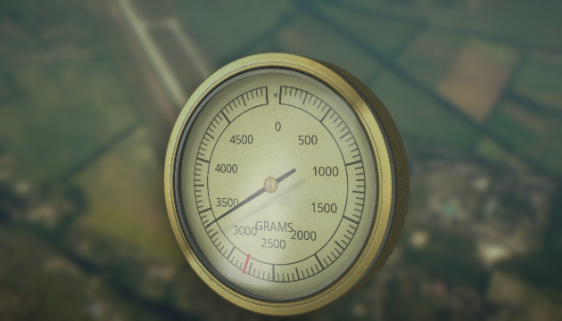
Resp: 3350,g
